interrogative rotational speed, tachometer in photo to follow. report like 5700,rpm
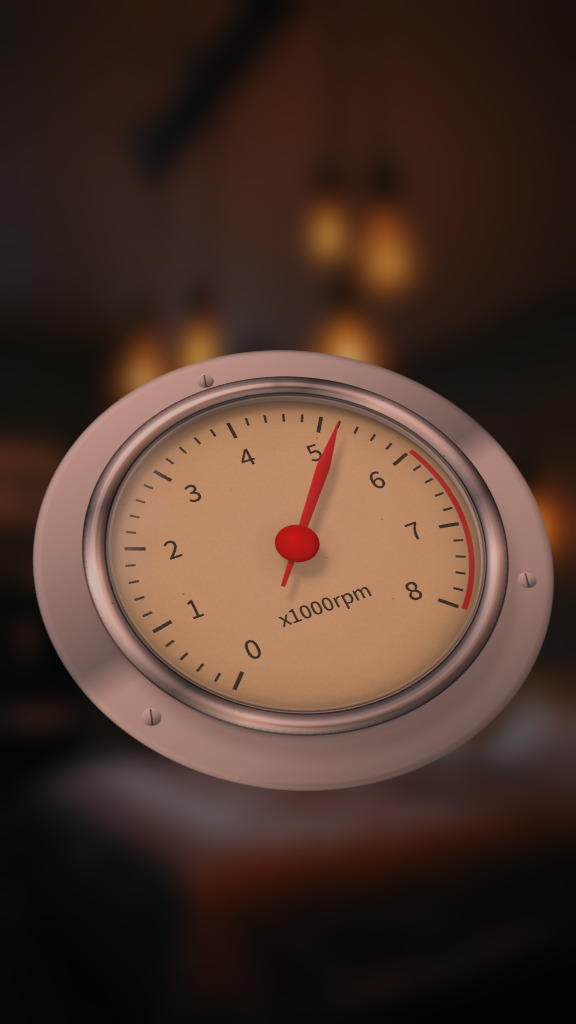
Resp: 5200,rpm
